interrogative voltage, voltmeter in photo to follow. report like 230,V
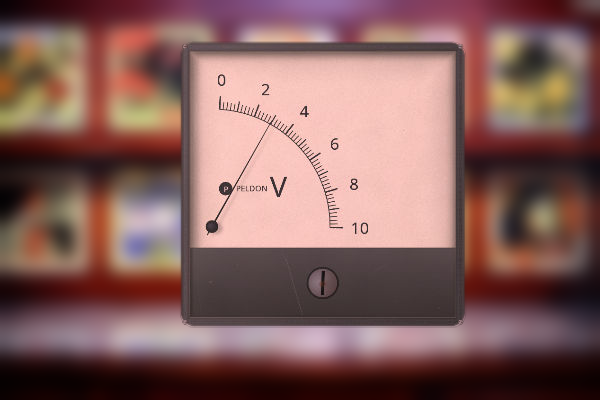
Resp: 3,V
